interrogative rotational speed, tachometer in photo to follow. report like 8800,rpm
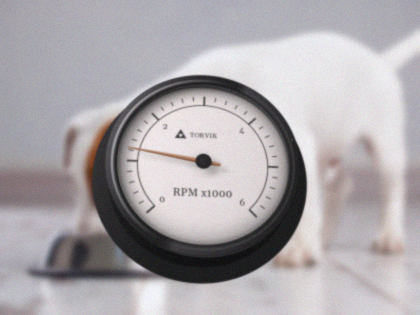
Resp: 1200,rpm
